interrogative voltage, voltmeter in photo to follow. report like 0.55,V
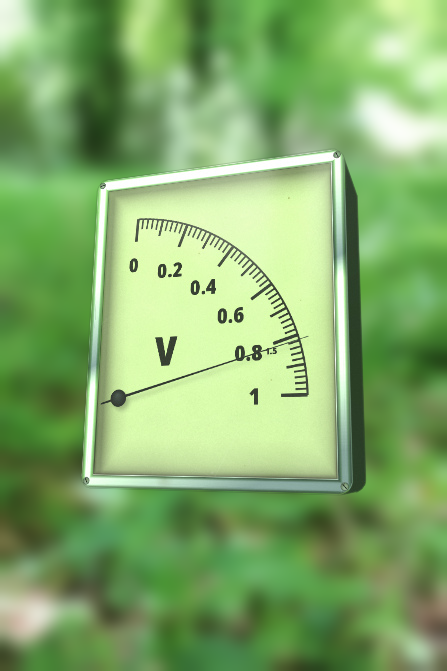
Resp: 0.82,V
